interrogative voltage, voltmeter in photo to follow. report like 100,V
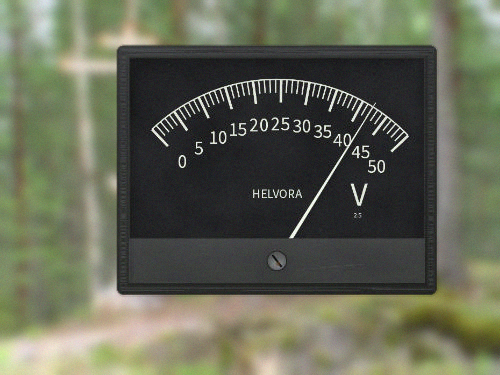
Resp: 42,V
